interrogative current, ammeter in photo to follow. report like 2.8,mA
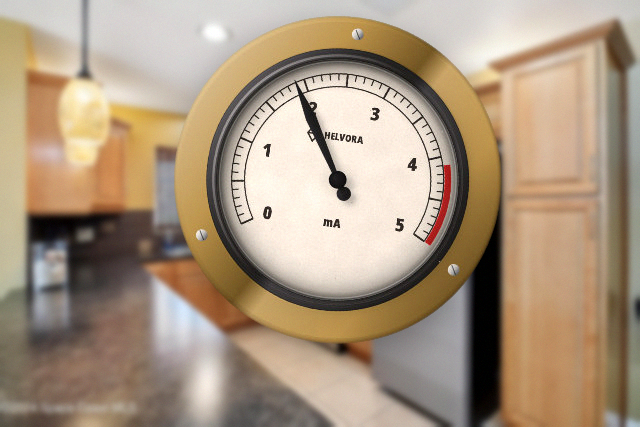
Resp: 1.9,mA
